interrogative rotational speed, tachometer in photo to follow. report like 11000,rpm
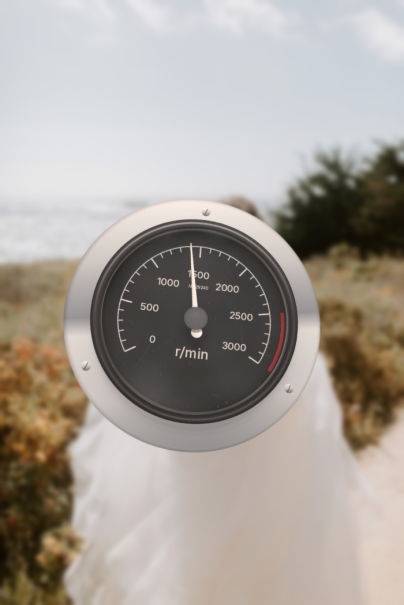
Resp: 1400,rpm
